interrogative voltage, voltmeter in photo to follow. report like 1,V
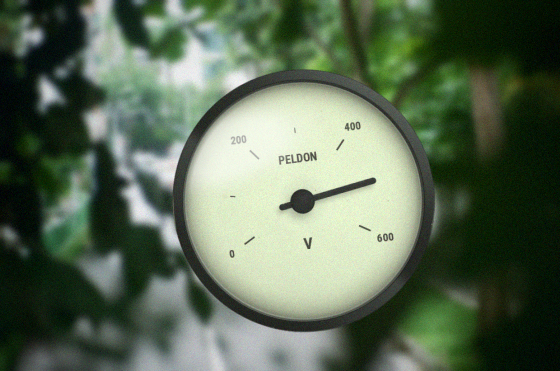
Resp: 500,V
